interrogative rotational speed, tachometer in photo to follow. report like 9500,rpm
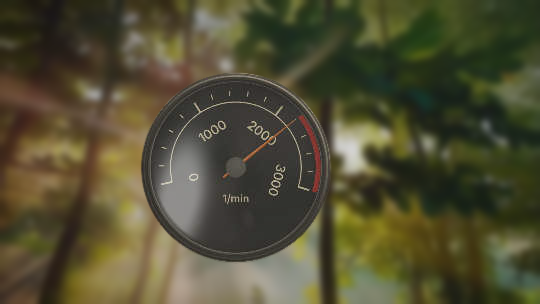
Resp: 2200,rpm
